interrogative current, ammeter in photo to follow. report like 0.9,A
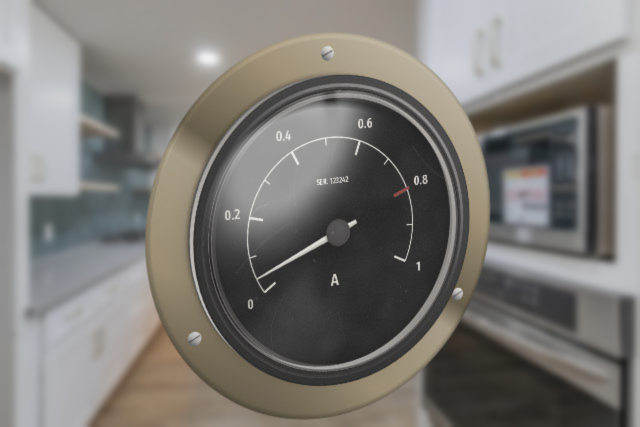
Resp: 0.05,A
